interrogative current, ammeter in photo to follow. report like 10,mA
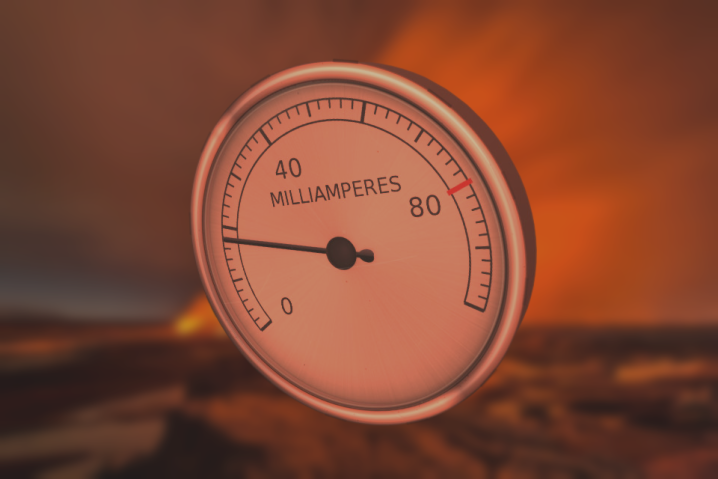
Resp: 18,mA
